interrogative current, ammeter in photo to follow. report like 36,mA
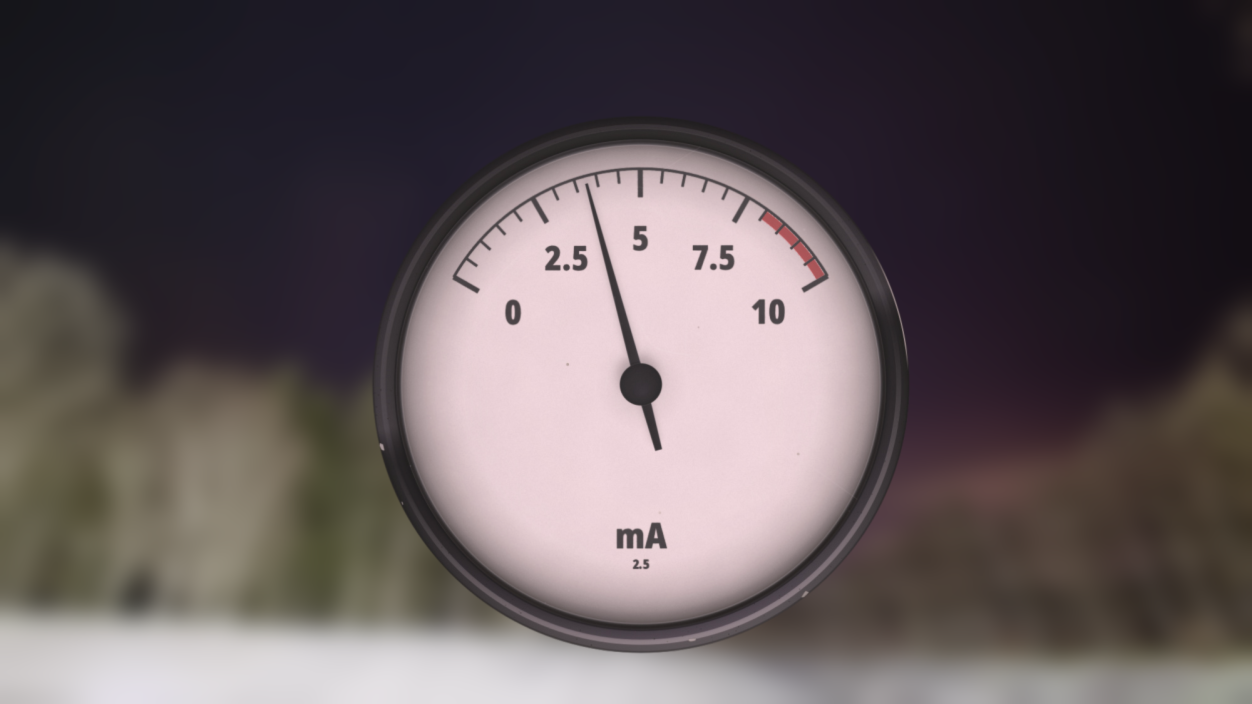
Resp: 3.75,mA
